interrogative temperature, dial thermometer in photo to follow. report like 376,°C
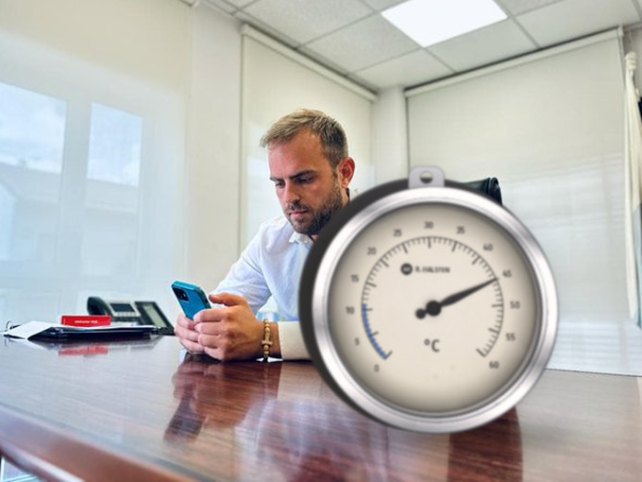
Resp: 45,°C
